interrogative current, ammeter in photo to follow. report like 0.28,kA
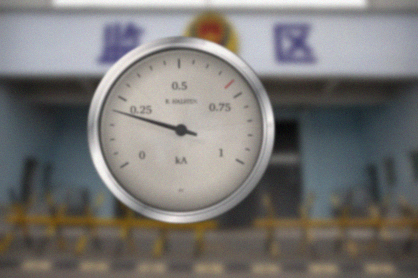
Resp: 0.2,kA
